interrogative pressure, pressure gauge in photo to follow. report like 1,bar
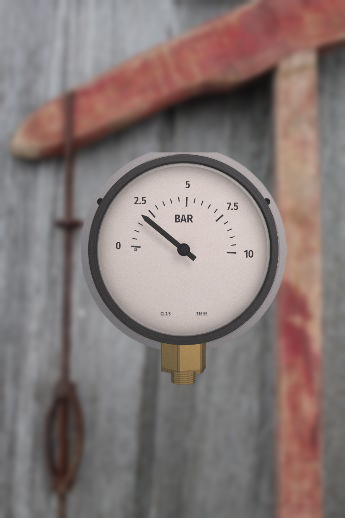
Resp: 2,bar
